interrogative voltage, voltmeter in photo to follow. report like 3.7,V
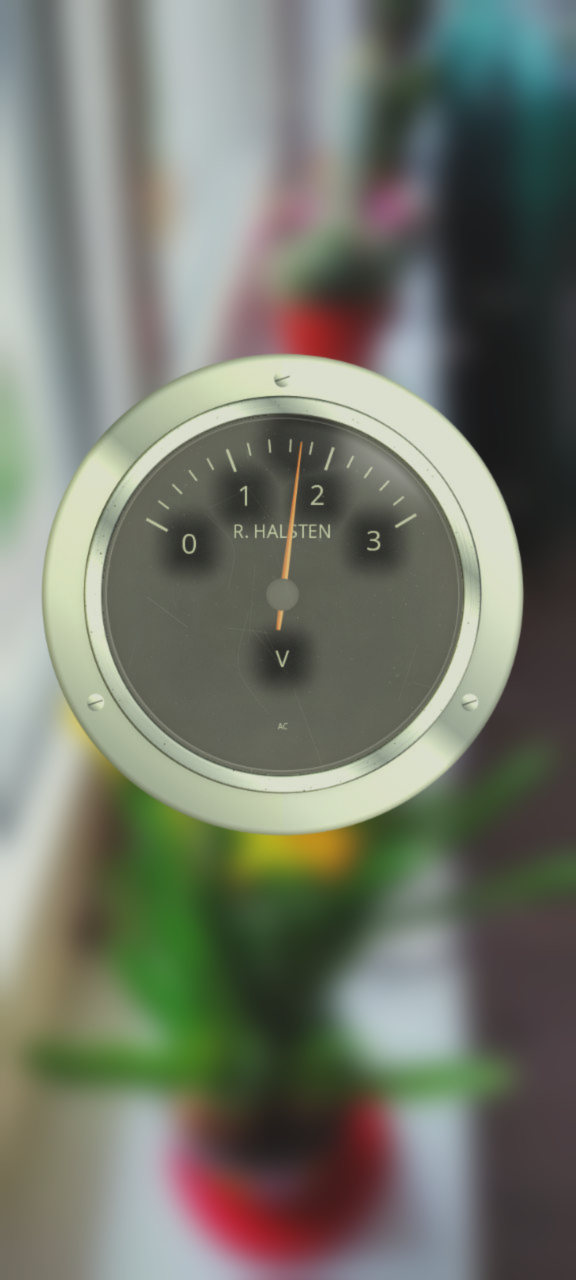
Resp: 1.7,V
